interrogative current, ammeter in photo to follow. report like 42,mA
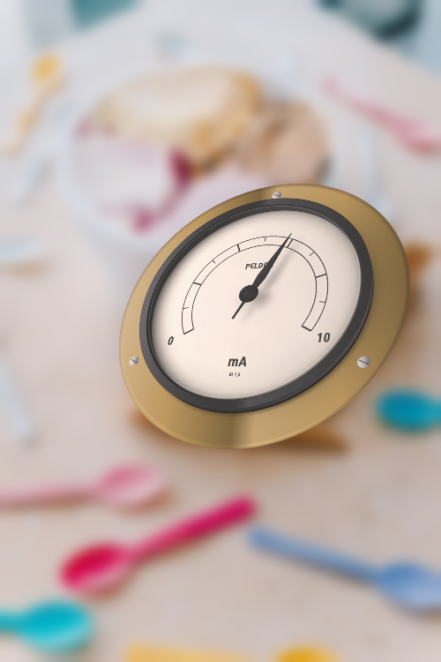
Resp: 6,mA
